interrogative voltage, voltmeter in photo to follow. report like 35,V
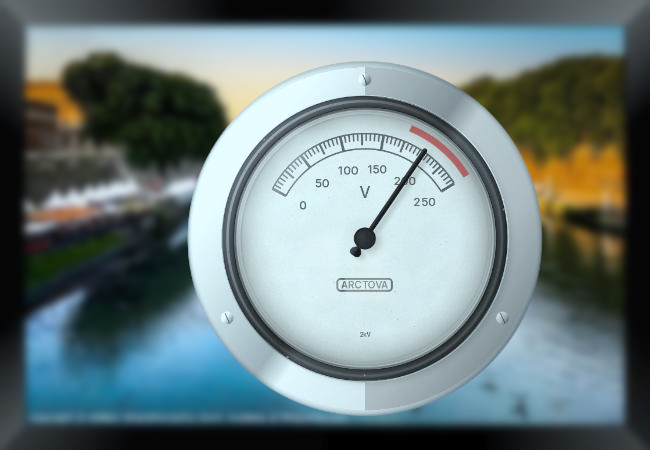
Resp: 200,V
